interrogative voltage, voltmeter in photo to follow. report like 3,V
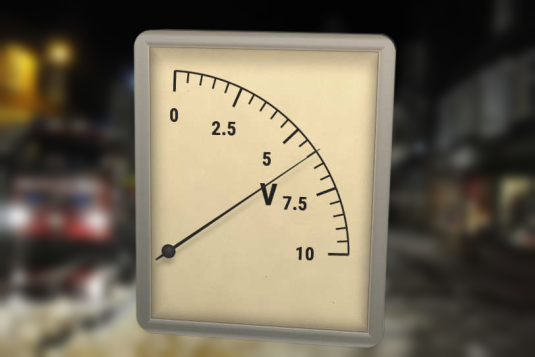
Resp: 6,V
